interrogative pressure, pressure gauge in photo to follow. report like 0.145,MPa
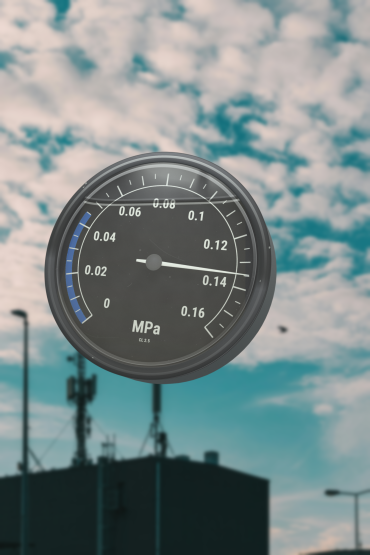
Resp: 0.135,MPa
